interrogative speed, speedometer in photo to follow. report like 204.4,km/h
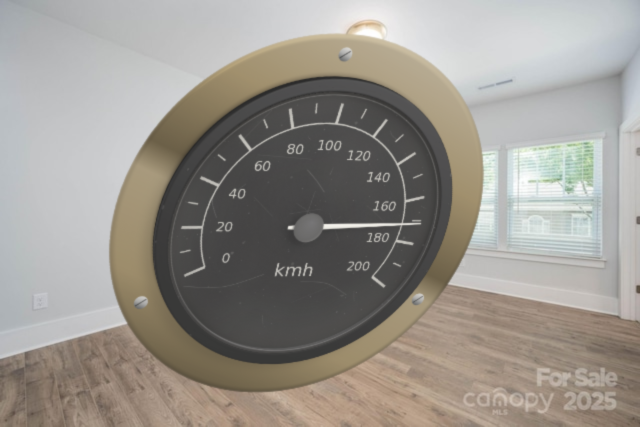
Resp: 170,km/h
